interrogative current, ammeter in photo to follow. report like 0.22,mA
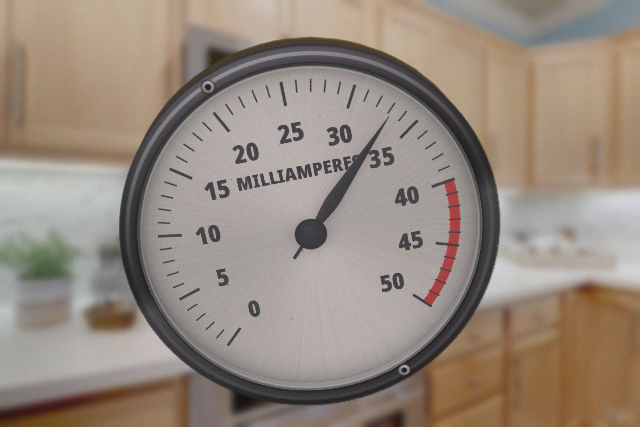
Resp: 33,mA
